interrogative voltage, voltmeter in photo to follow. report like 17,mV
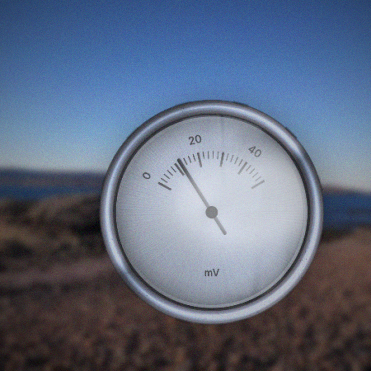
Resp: 12,mV
